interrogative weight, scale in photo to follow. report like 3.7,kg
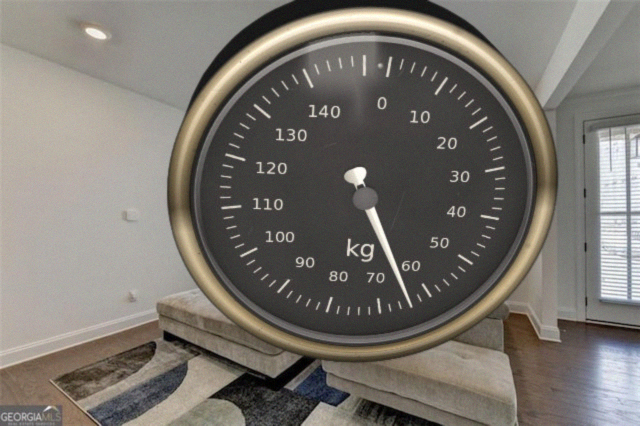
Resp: 64,kg
